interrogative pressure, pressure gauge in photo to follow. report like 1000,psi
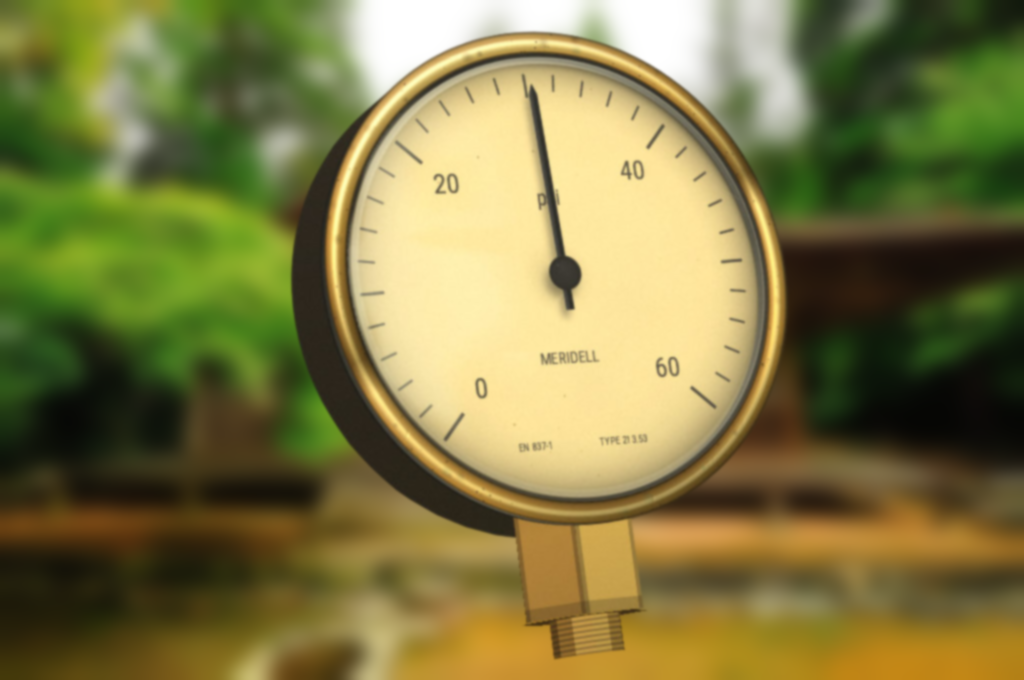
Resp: 30,psi
